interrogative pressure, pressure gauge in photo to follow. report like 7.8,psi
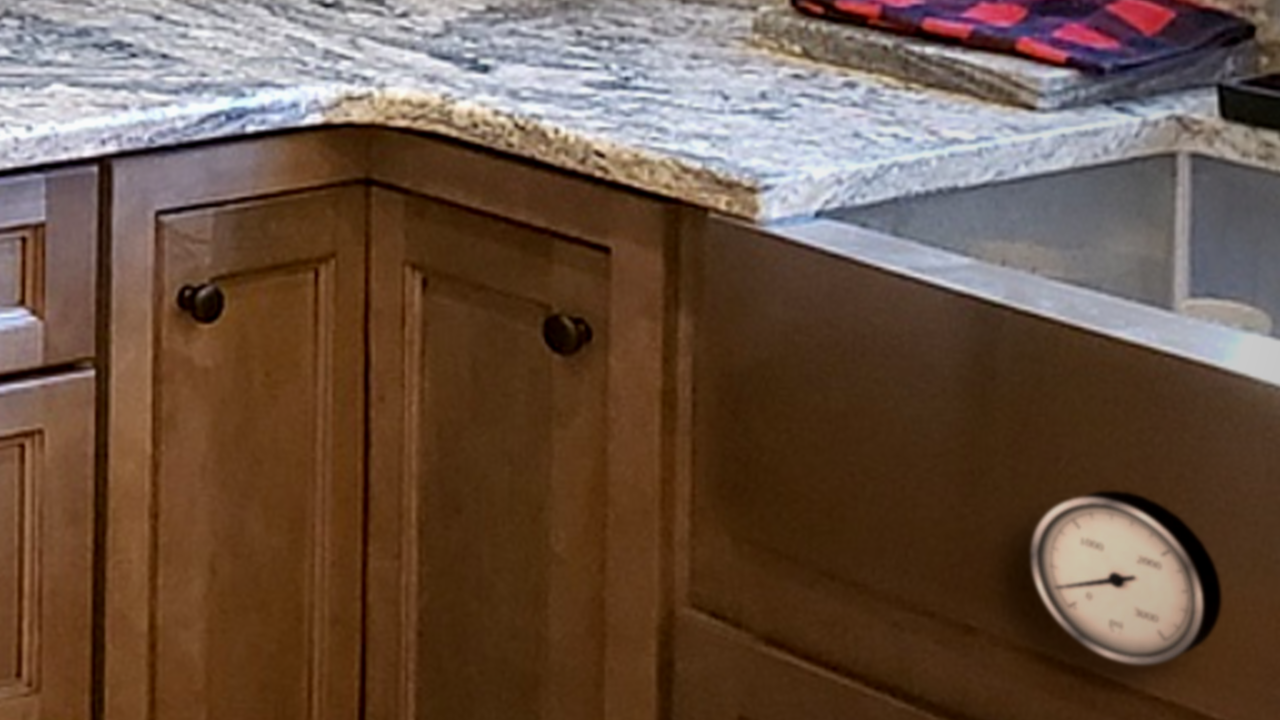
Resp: 200,psi
